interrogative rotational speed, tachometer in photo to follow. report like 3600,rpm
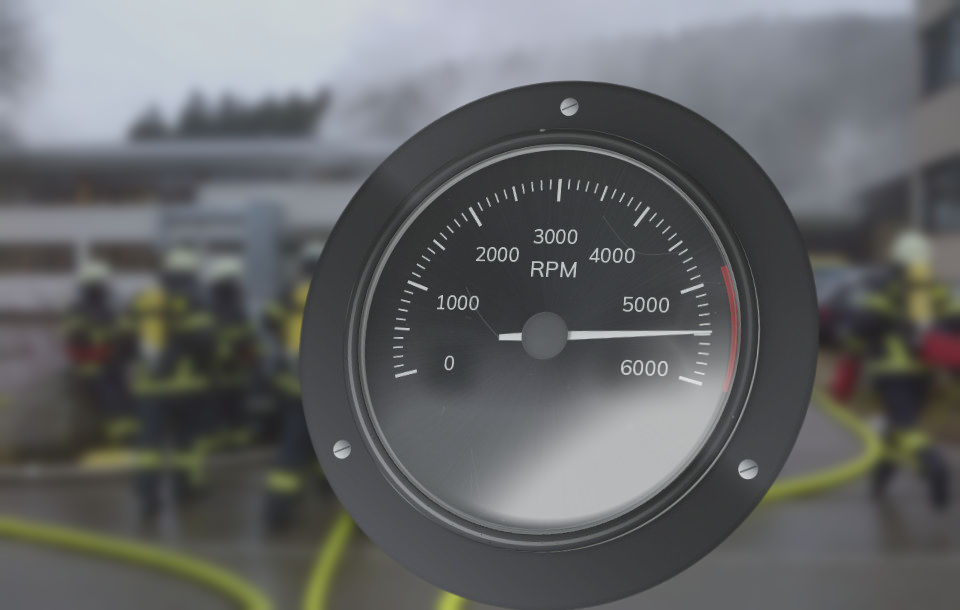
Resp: 5500,rpm
